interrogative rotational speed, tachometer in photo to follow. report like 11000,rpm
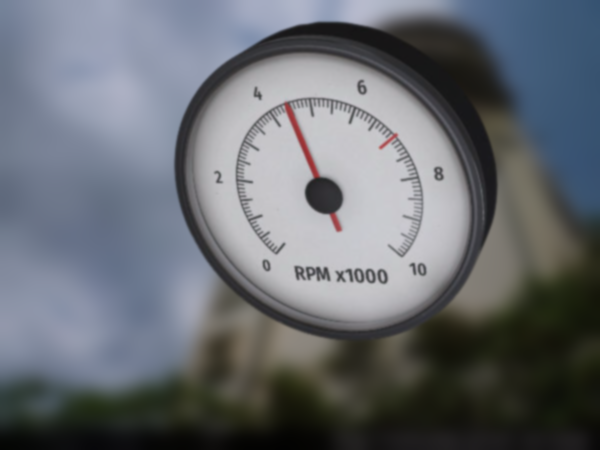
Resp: 4500,rpm
